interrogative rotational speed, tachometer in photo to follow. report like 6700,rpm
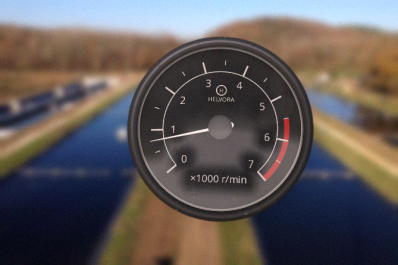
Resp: 750,rpm
